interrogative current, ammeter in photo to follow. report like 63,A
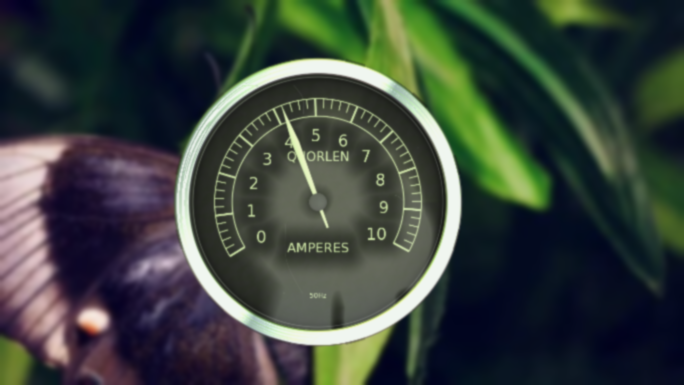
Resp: 4.2,A
